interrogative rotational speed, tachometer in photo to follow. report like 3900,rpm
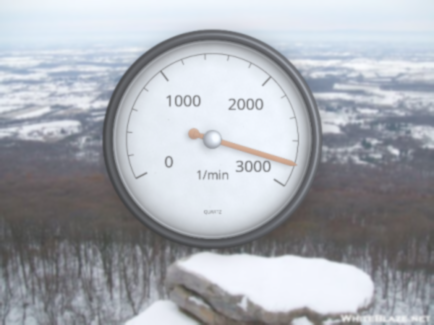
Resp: 2800,rpm
